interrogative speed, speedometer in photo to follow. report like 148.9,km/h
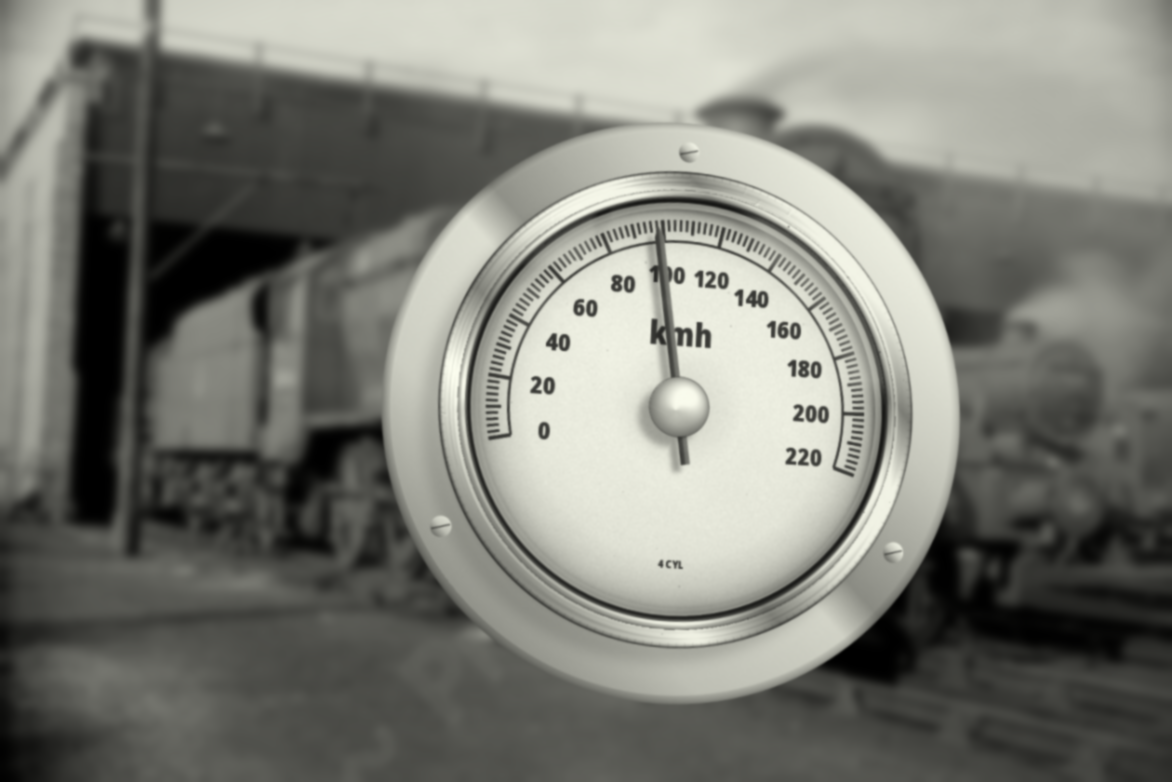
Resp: 98,km/h
